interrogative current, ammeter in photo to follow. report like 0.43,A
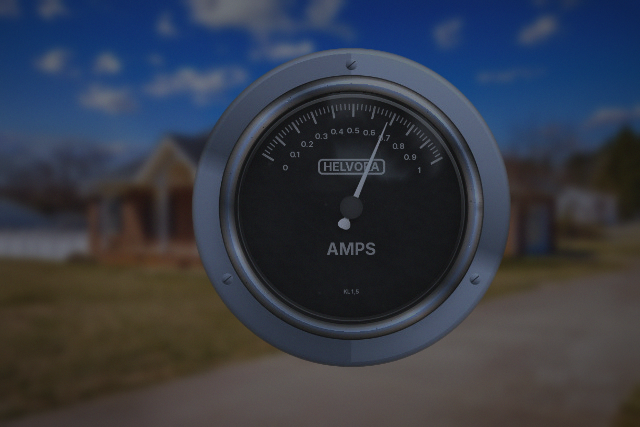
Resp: 0.68,A
